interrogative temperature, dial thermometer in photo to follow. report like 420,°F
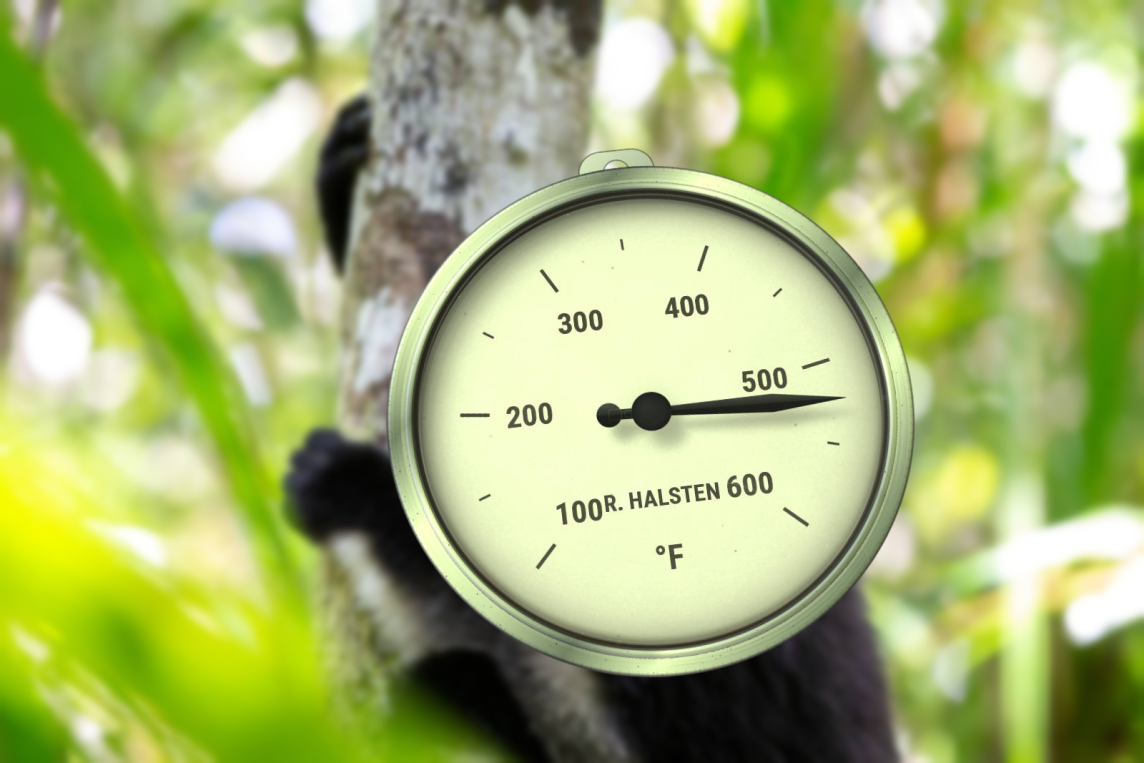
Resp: 525,°F
